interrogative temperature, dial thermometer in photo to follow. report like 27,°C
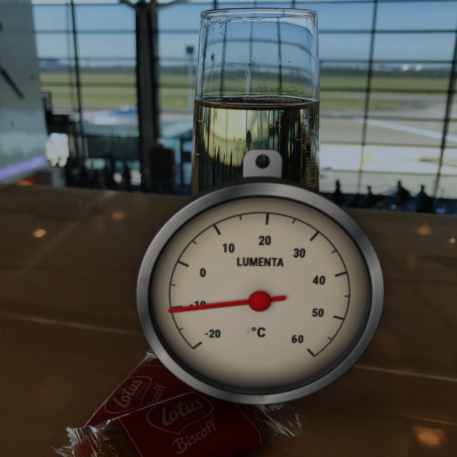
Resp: -10,°C
